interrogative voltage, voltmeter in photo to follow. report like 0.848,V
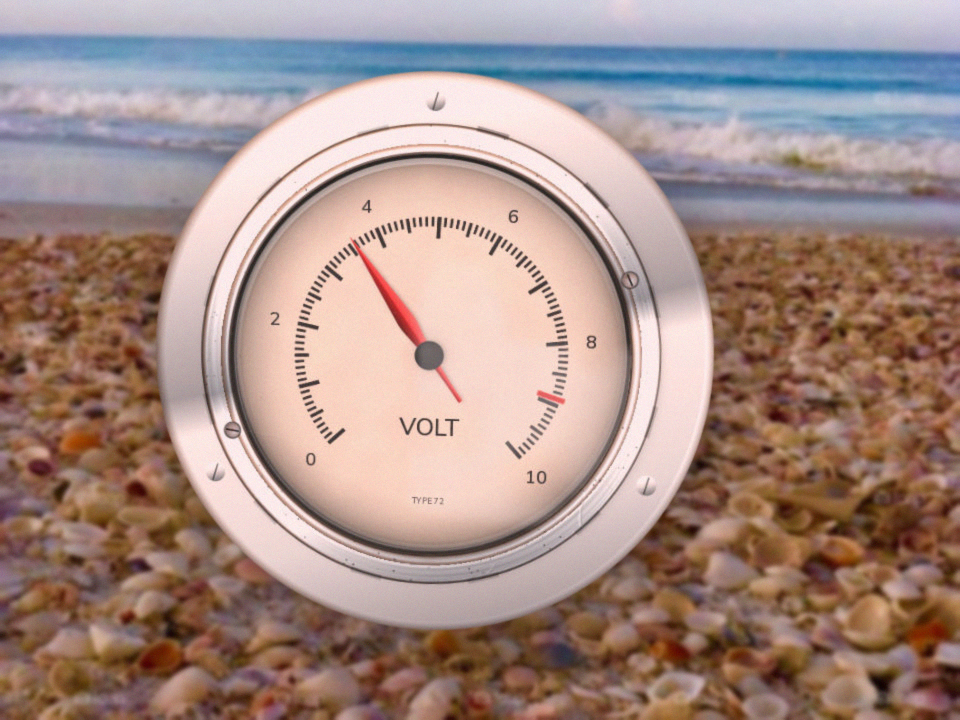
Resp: 3.6,V
